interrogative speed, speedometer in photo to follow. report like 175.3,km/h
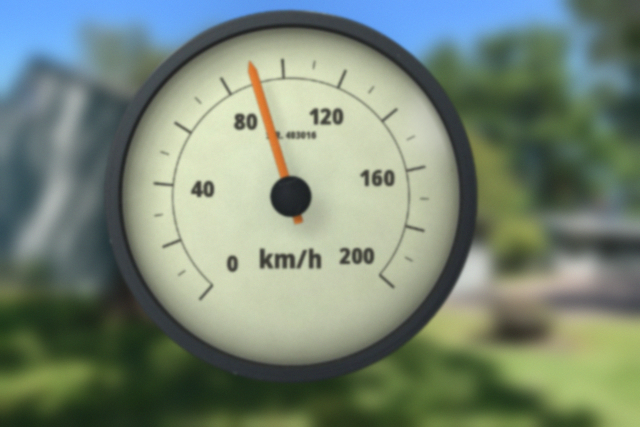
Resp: 90,km/h
